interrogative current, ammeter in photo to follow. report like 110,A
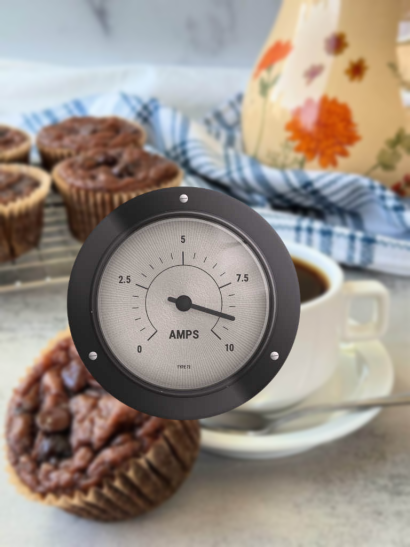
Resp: 9,A
